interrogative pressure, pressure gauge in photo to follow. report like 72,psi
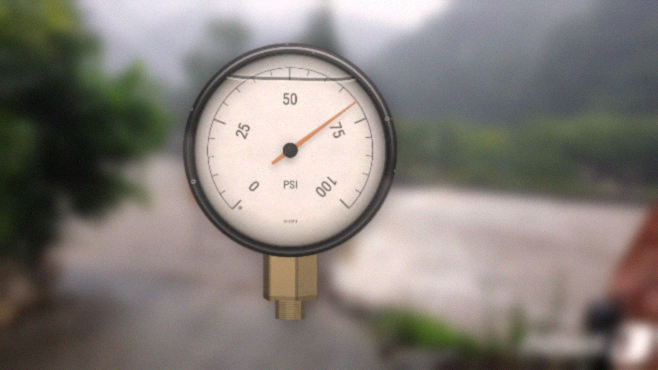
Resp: 70,psi
